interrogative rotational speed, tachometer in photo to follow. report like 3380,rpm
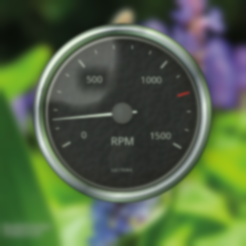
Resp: 150,rpm
